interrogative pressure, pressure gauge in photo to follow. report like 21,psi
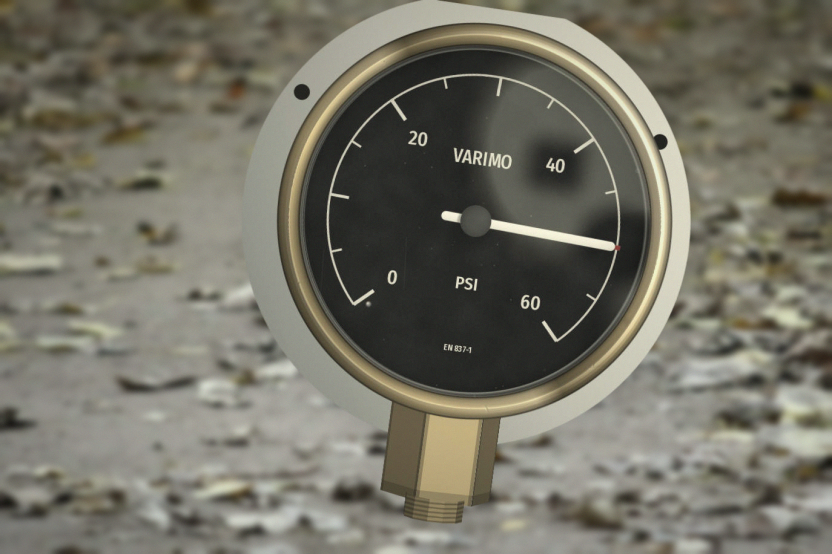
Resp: 50,psi
